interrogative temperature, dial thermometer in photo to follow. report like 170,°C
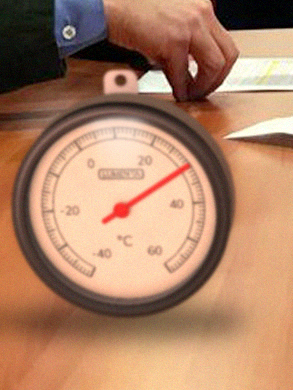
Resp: 30,°C
